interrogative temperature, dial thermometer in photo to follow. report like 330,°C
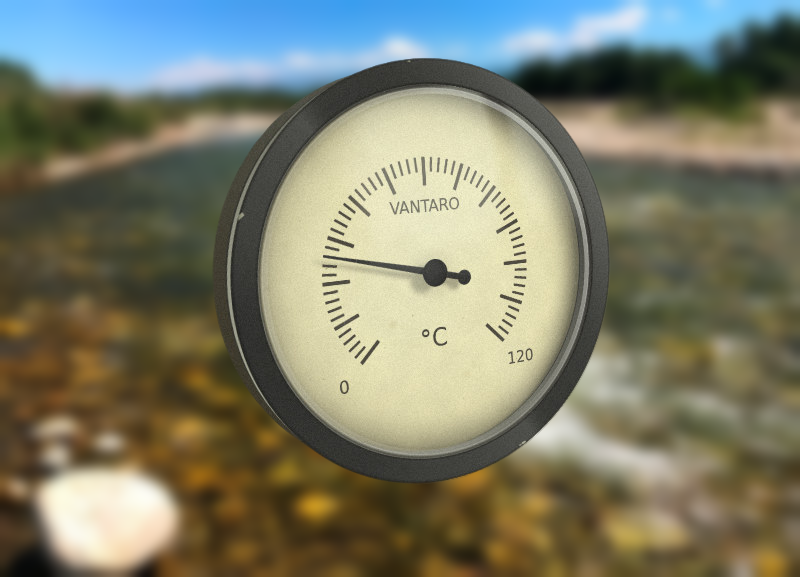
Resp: 26,°C
